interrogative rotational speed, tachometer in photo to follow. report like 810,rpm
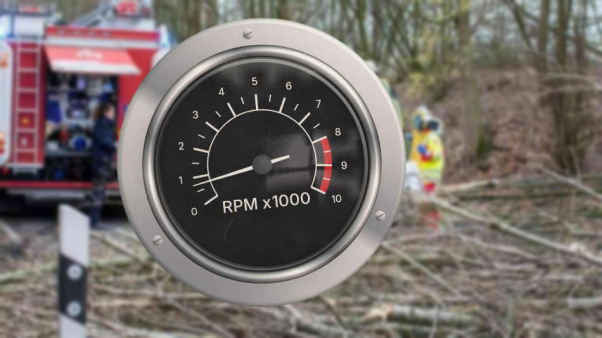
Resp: 750,rpm
